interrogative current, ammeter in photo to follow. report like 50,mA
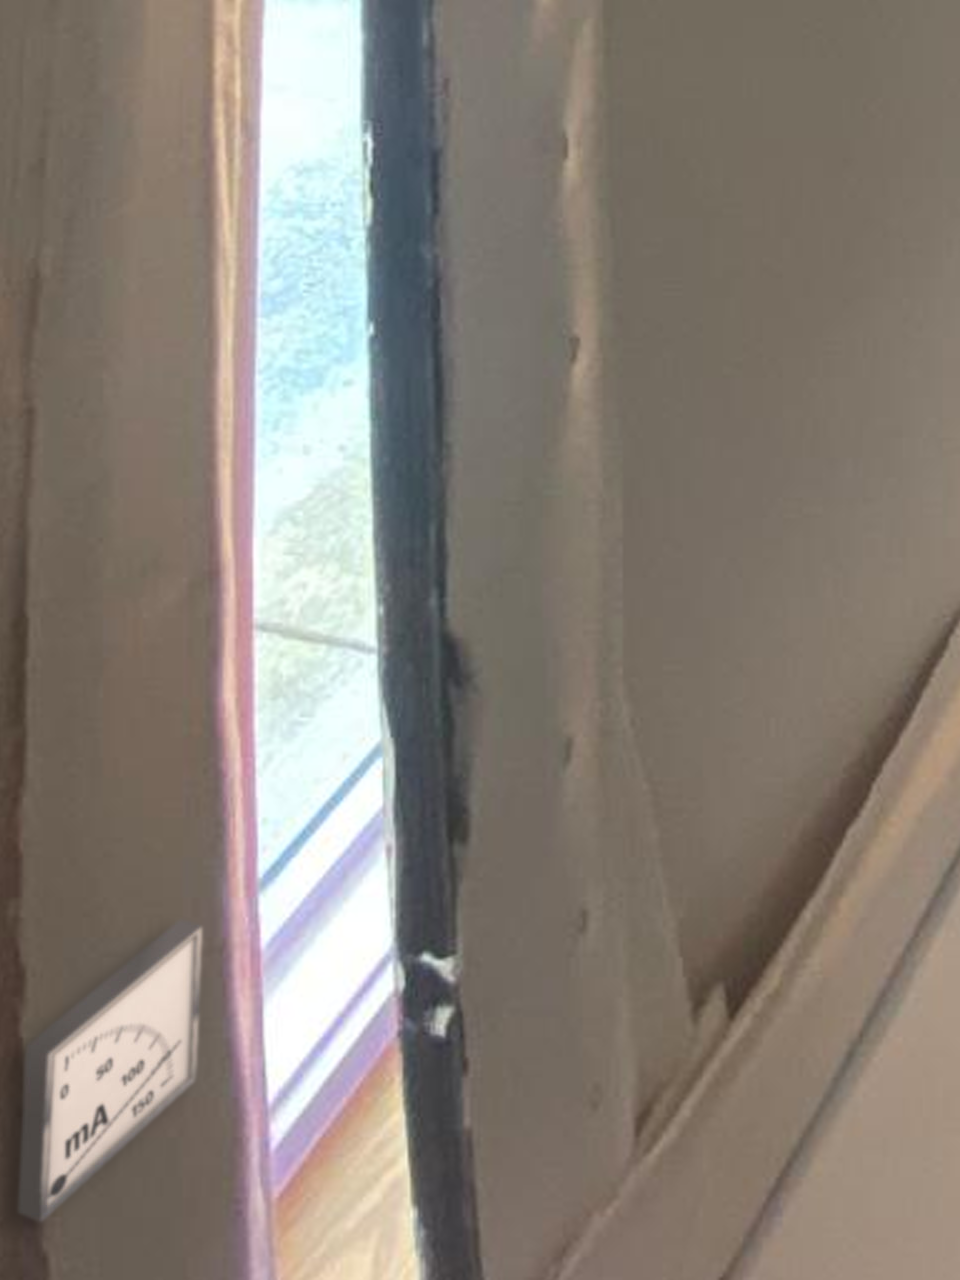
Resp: 125,mA
